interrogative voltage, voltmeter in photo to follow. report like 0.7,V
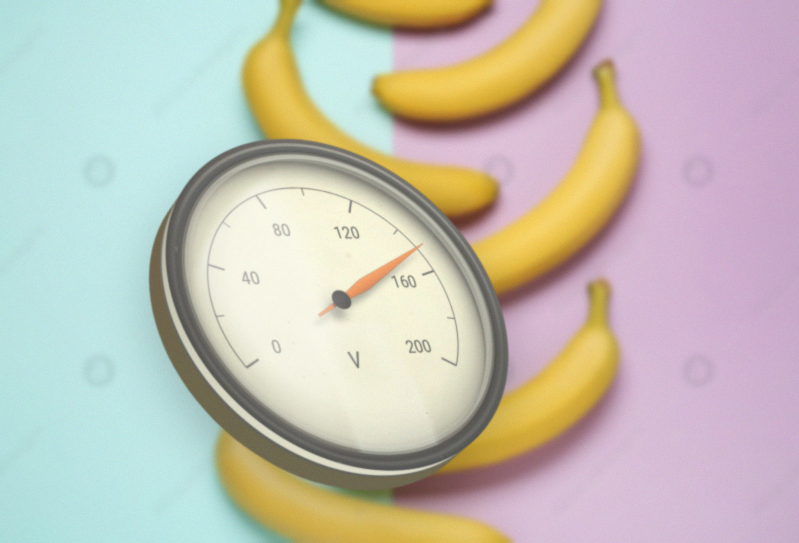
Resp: 150,V
